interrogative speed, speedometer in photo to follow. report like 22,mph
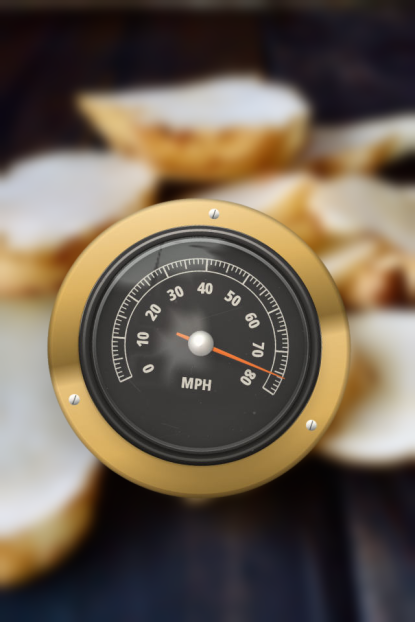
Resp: 76,mph
